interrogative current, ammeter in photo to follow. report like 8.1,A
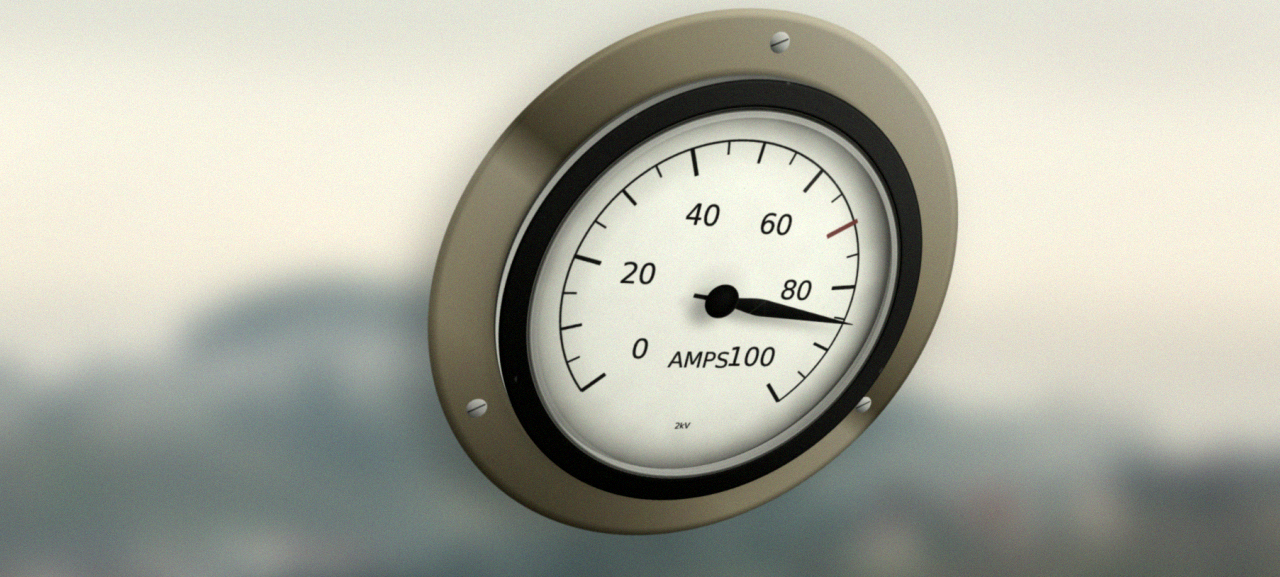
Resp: 85,A
